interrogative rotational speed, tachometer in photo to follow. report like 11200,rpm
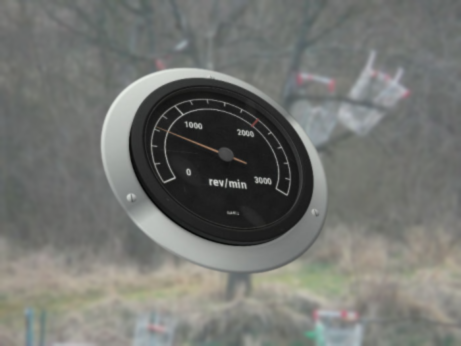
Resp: 600,rpm
